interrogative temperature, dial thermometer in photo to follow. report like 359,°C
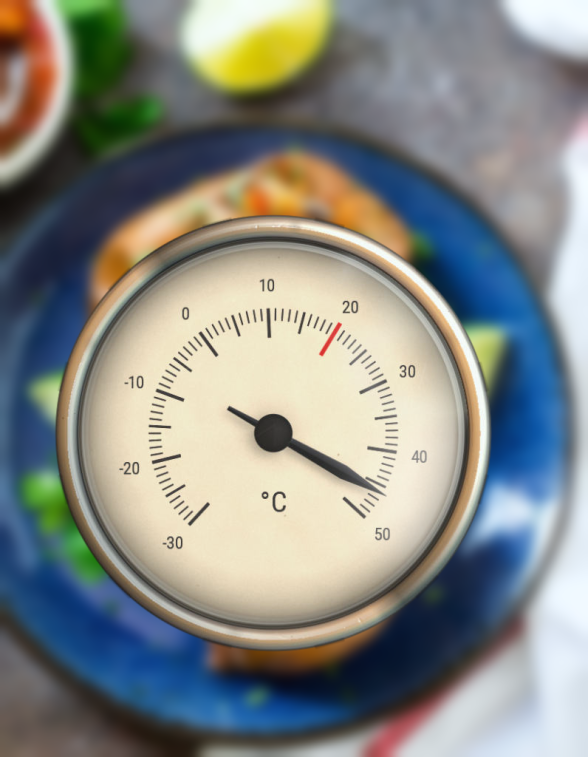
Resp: 46,°C
